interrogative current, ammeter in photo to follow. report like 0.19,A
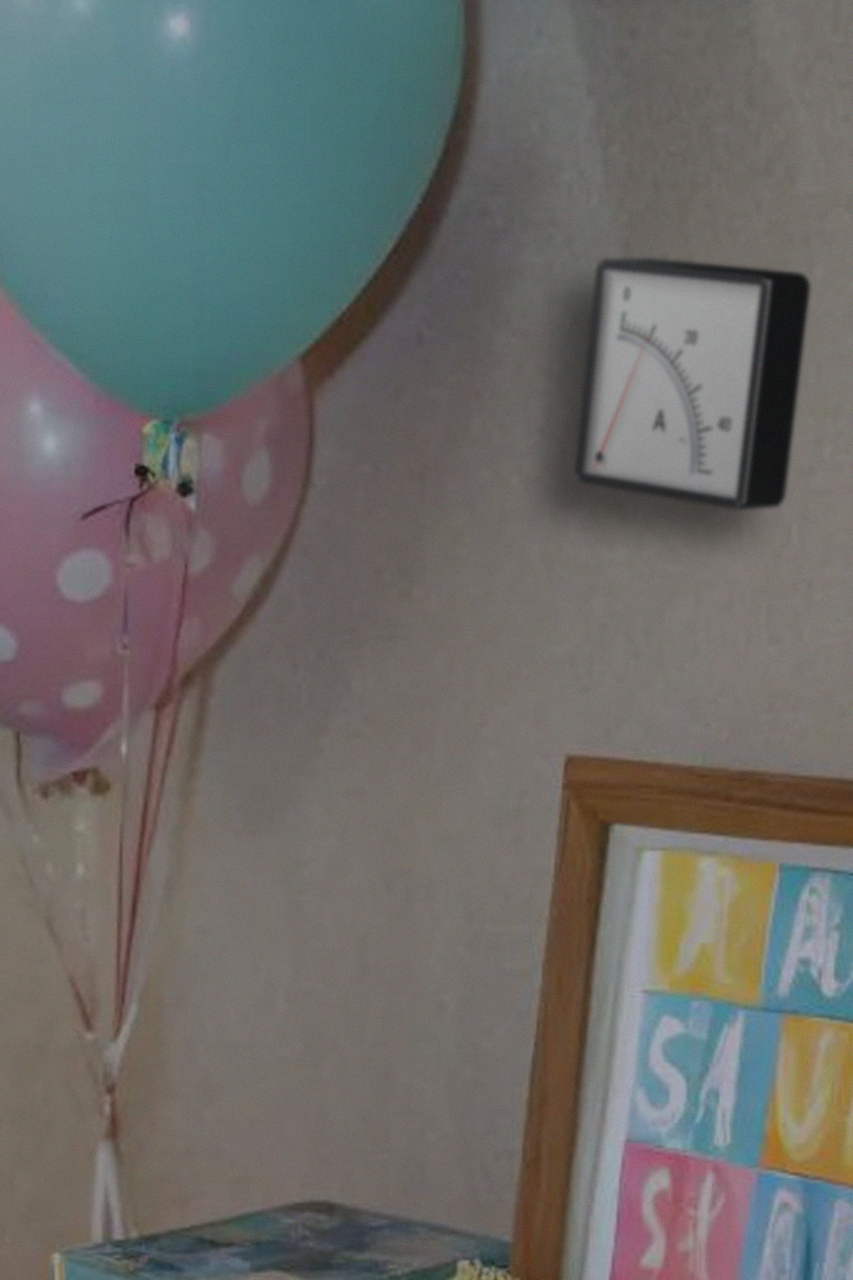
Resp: 10,A
